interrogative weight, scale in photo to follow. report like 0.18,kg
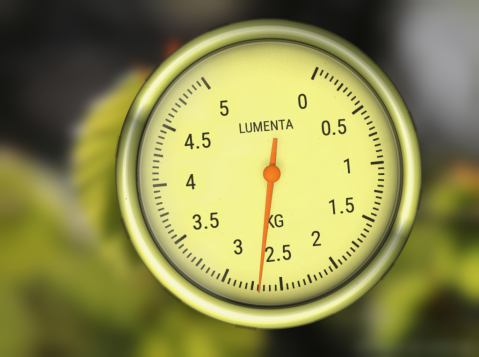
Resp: 2.7,kg
